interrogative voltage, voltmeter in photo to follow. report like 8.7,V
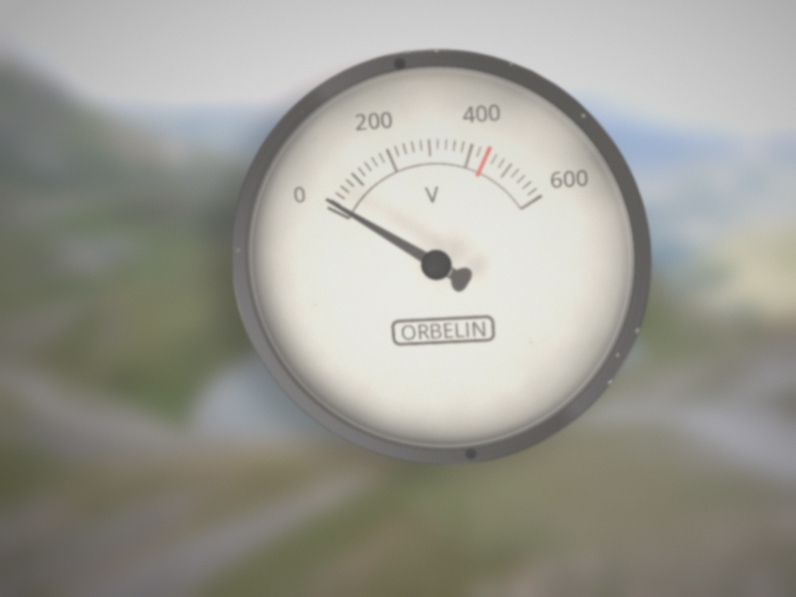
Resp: 20,V
